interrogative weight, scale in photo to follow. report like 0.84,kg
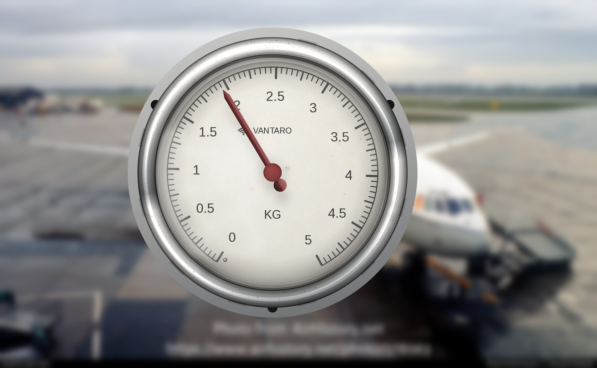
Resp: 1.95,kg
